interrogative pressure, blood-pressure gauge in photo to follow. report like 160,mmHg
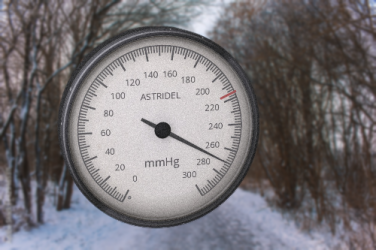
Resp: 270,mmHg
